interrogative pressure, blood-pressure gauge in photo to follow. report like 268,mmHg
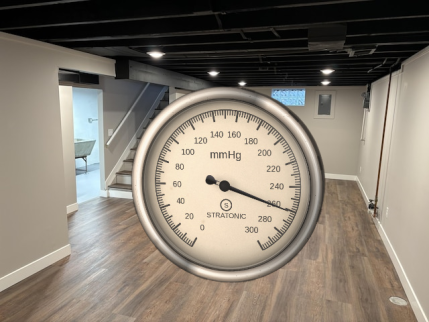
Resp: 260,mmHg
